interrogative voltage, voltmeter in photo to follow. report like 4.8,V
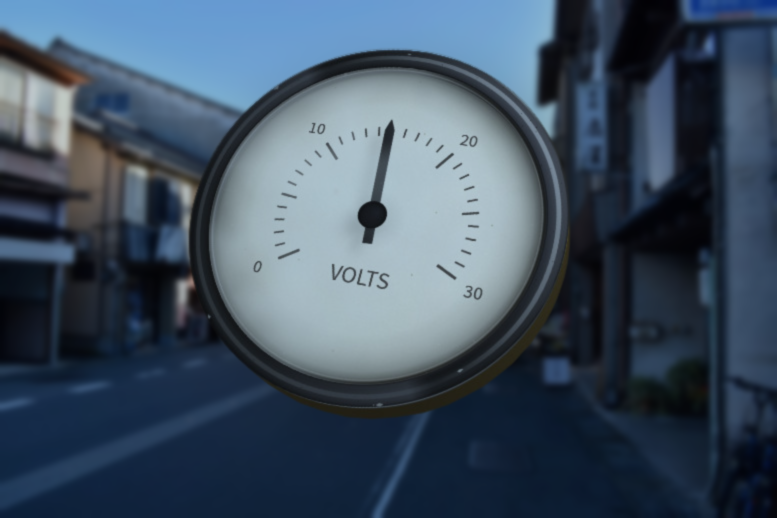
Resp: 15,V
